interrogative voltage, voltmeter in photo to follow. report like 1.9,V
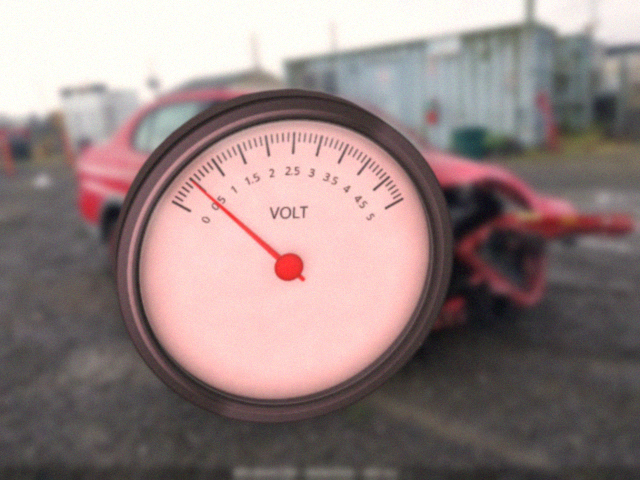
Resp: 0.5,V
